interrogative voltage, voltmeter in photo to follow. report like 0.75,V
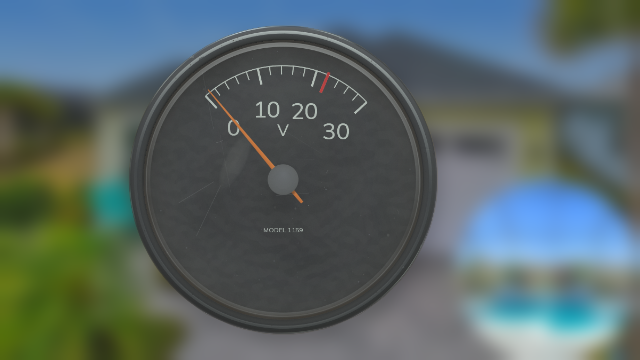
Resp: 1,V
